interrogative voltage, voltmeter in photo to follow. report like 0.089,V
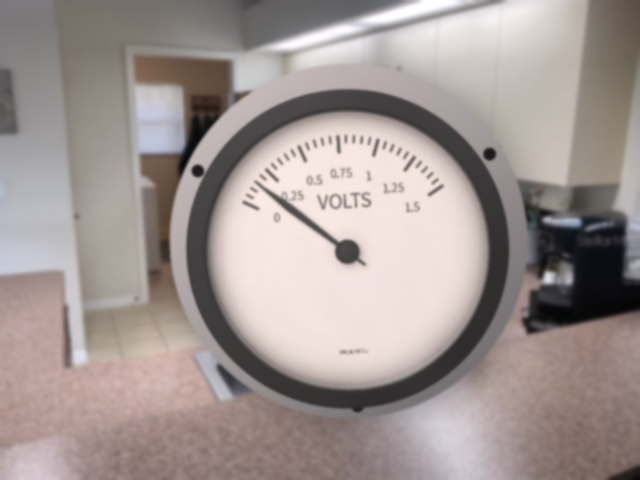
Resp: 0.15,V
